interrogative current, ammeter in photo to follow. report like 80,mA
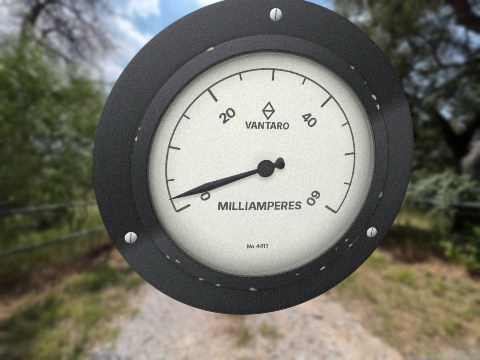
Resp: 2.5,mA
